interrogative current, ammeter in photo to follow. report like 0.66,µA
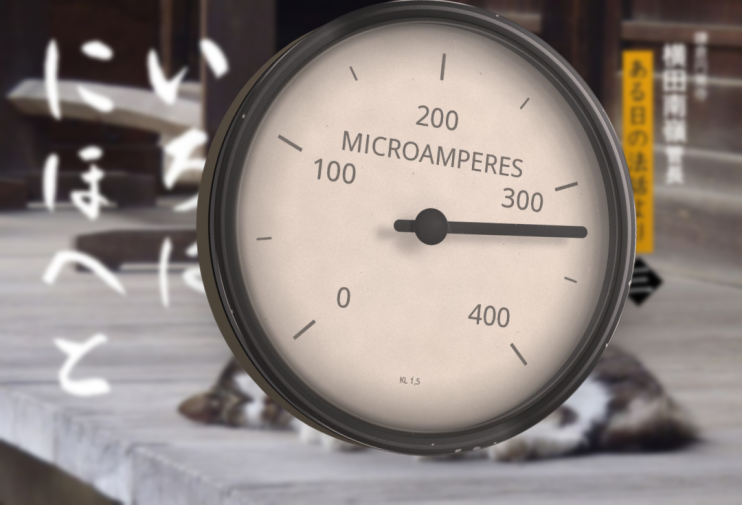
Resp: 325,µA
